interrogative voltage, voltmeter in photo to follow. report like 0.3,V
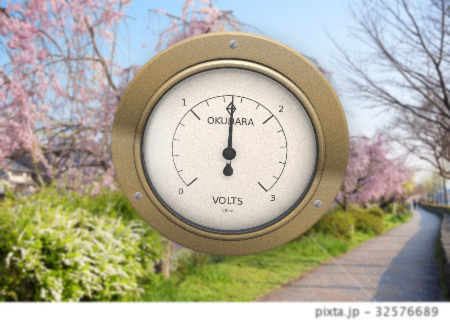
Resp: 1.5,V
